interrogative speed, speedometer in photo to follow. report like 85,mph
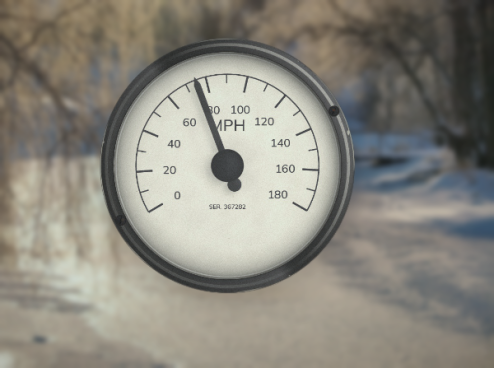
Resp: 75,mph
